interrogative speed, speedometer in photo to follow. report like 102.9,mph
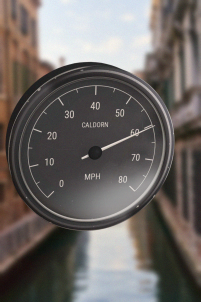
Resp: 60,mph
